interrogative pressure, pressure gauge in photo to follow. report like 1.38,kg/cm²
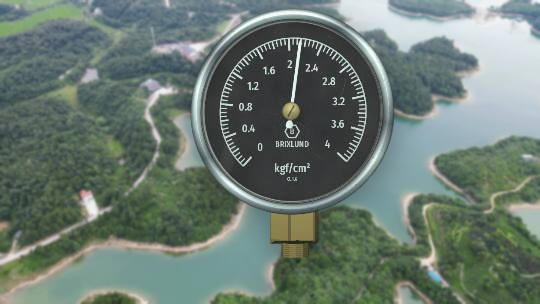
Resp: 2.15,kg/cm²
